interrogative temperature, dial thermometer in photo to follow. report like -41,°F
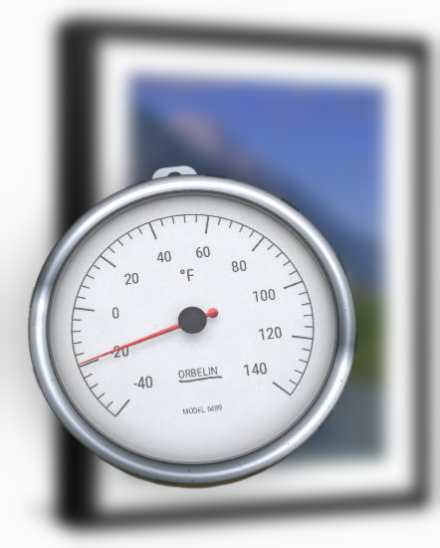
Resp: -20,°F
